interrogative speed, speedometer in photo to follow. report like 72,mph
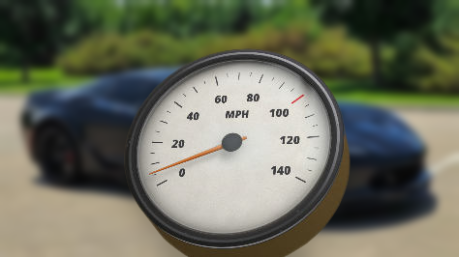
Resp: 5,mph
